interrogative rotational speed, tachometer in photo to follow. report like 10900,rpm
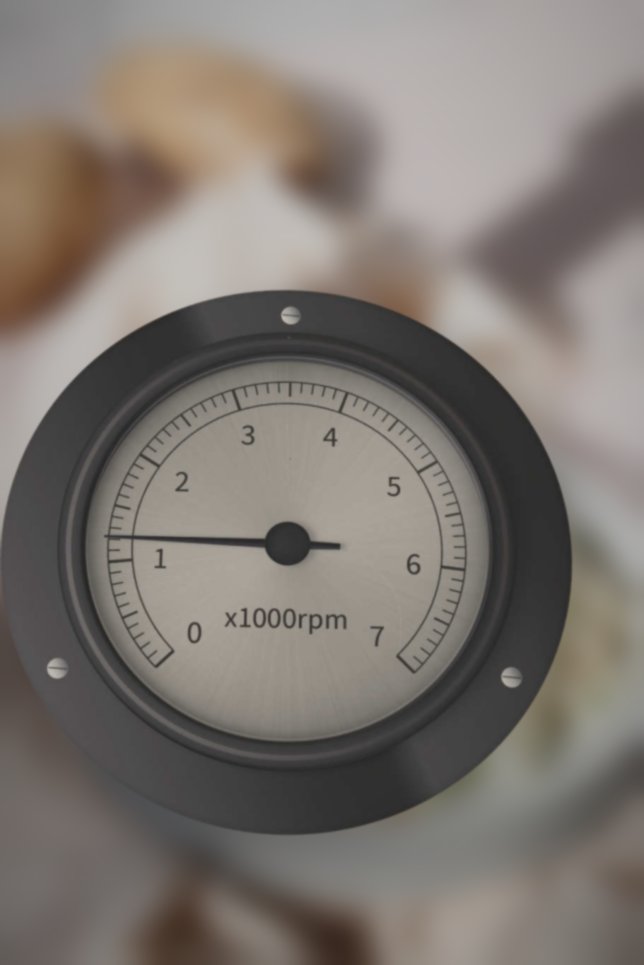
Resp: 1200,rpm
